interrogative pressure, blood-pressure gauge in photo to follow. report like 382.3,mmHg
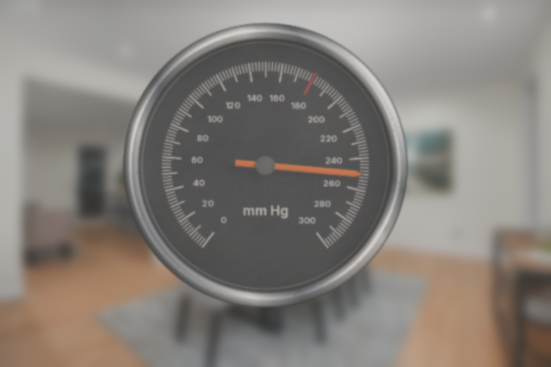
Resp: 250,mmHg
